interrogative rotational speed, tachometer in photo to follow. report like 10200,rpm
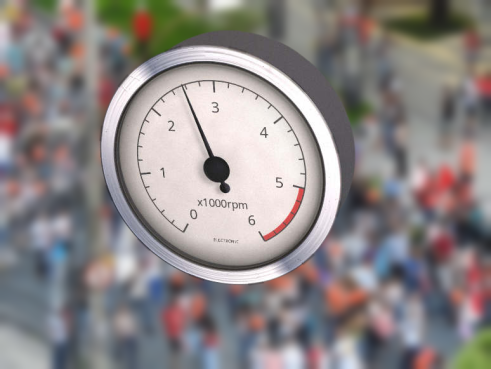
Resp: 2600,rpm
